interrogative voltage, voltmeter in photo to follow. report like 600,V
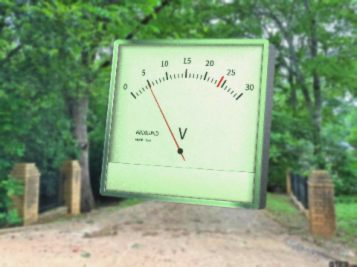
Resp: 5,V
